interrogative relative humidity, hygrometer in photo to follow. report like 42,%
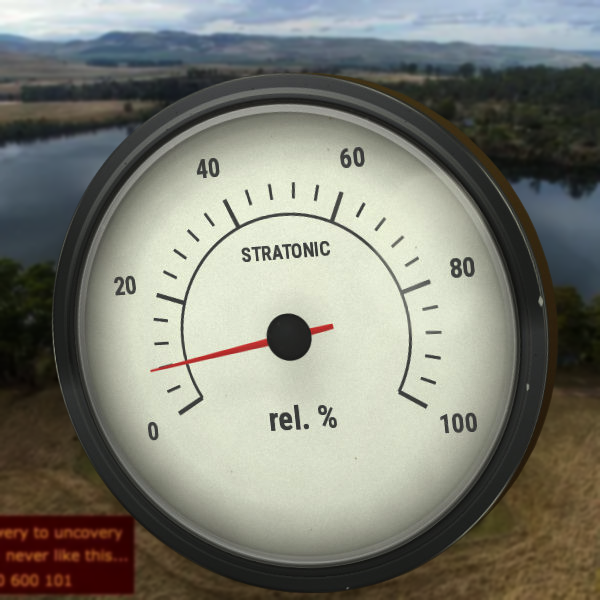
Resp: 8,%
